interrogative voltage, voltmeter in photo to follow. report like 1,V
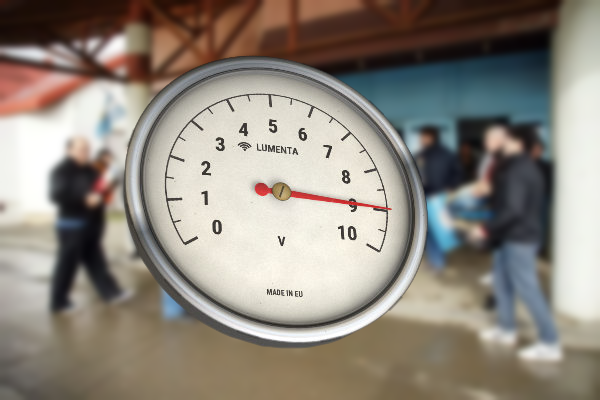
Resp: 9,V
